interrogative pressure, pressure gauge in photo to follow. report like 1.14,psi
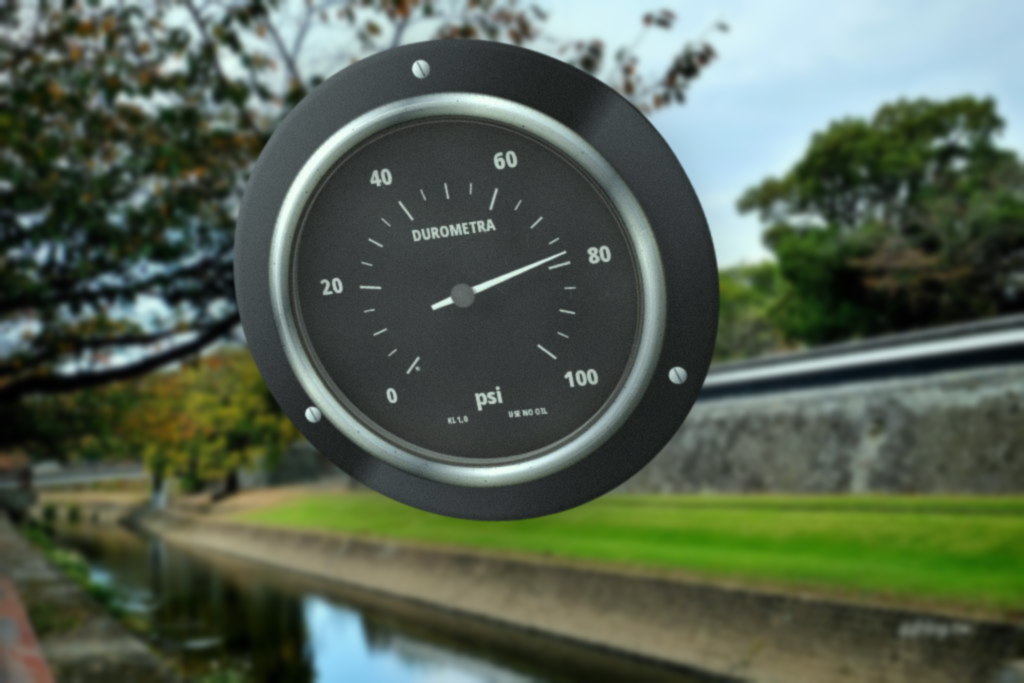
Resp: 77.5,psi
